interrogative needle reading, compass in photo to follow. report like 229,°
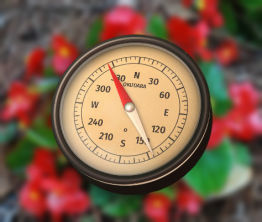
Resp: 325,°
